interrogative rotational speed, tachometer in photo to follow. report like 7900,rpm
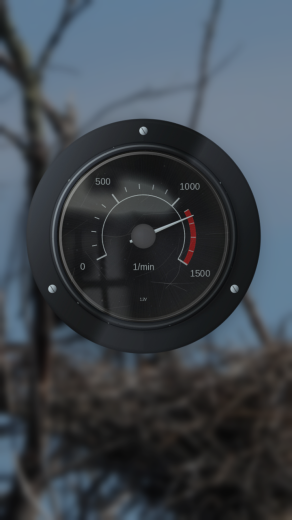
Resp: 1150,rpm
